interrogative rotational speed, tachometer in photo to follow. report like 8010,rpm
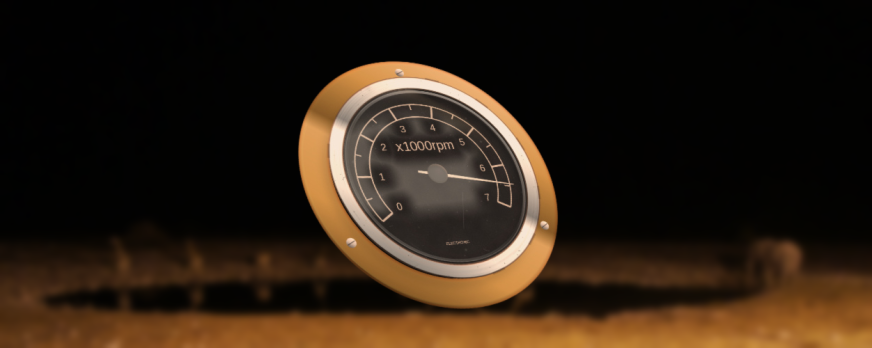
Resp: 6500,rpm
